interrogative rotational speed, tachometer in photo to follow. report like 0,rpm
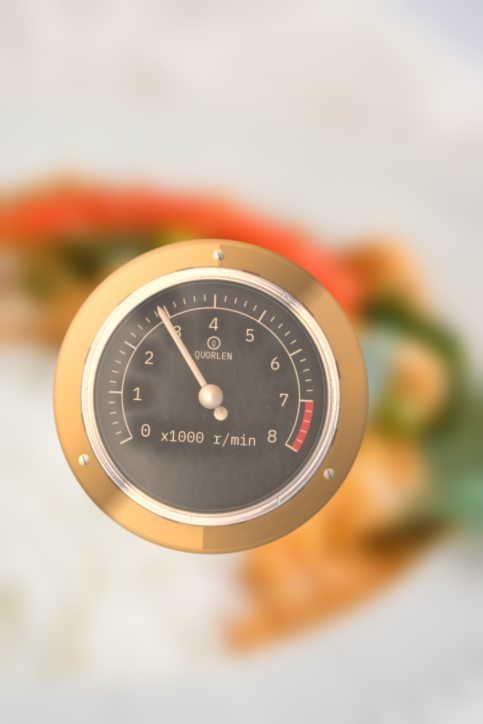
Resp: 2900,rpm
